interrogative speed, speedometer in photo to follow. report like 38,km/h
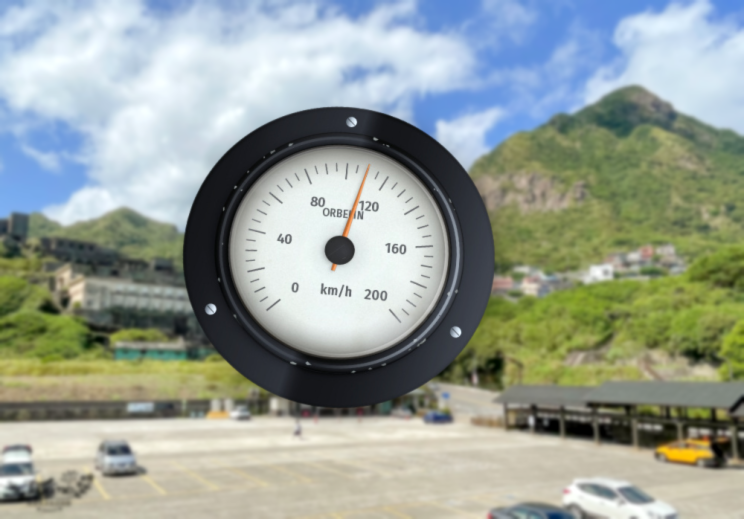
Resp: 110,km/h
